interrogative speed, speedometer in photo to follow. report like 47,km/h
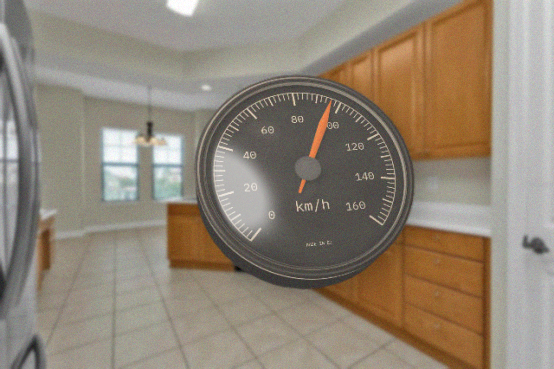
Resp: 96,km/h
